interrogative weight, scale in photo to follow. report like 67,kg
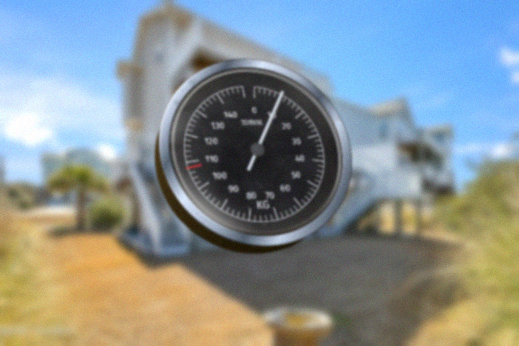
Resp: 10,kg
